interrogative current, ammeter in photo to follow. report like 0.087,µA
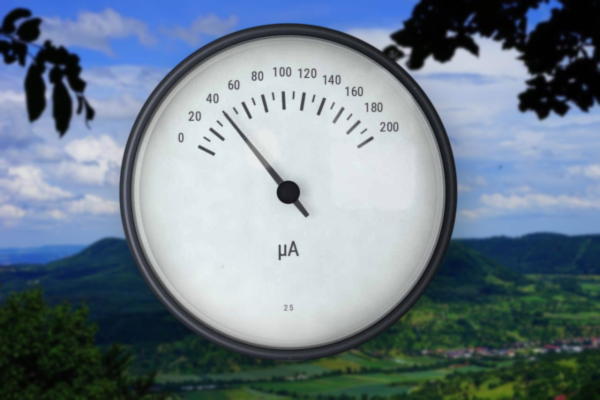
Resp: 40,µA
